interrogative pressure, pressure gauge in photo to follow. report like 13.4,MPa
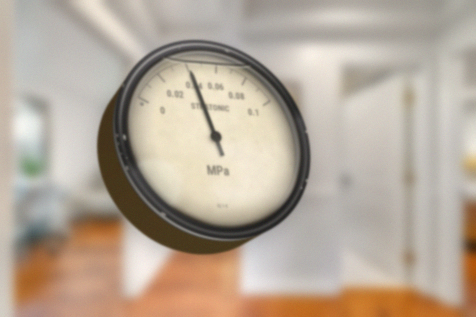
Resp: 0.04,MPa
